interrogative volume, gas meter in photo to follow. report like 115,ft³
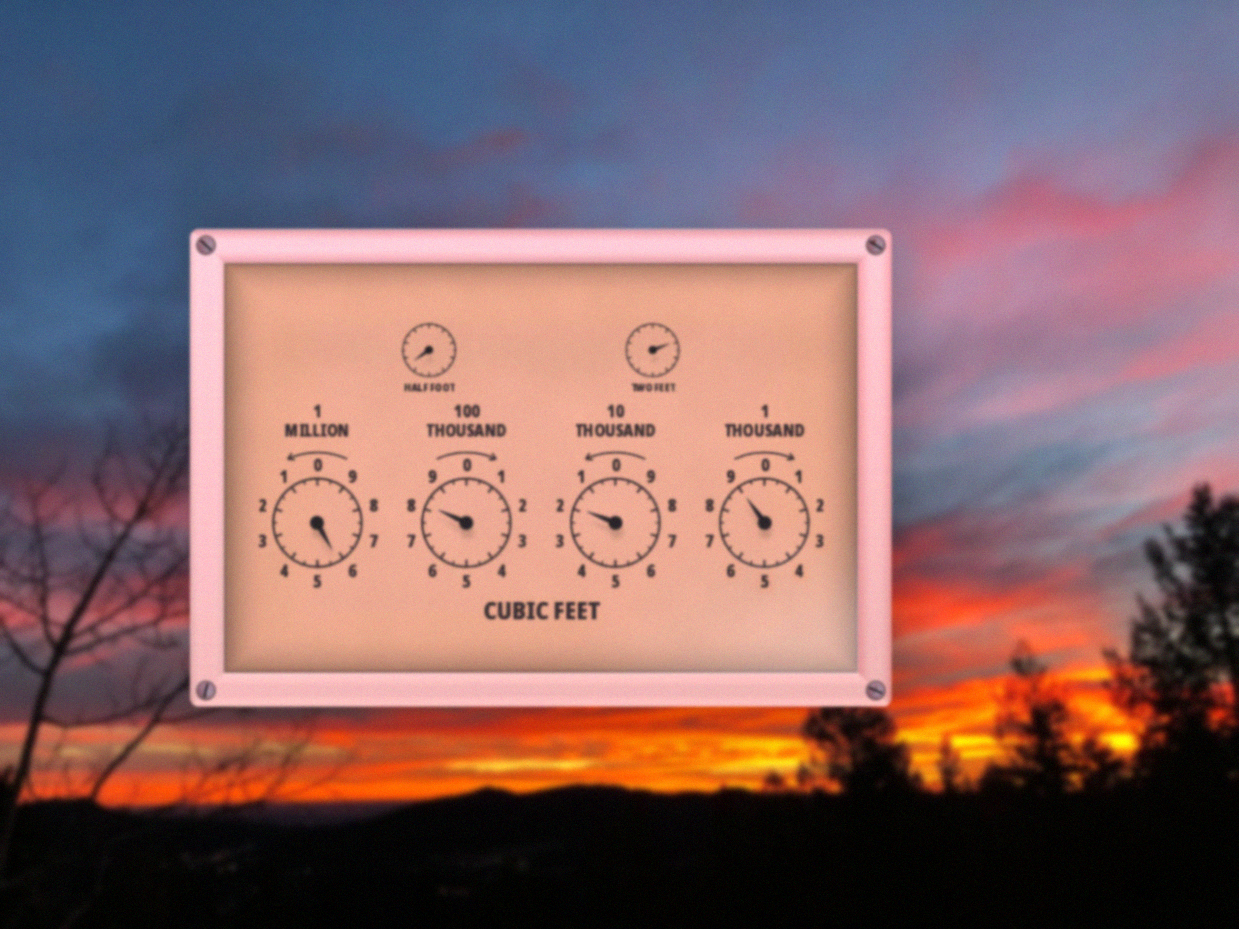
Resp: 581900,ft³
